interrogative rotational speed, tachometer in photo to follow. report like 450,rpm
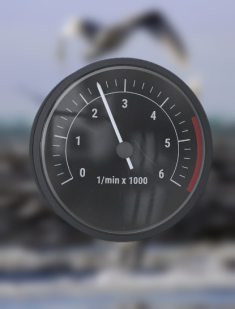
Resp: 2400,rpm
